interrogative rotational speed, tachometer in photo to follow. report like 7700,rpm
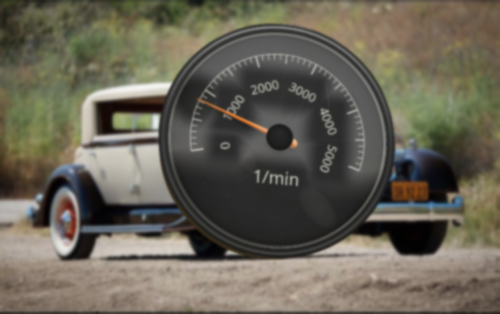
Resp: 800,rpm
